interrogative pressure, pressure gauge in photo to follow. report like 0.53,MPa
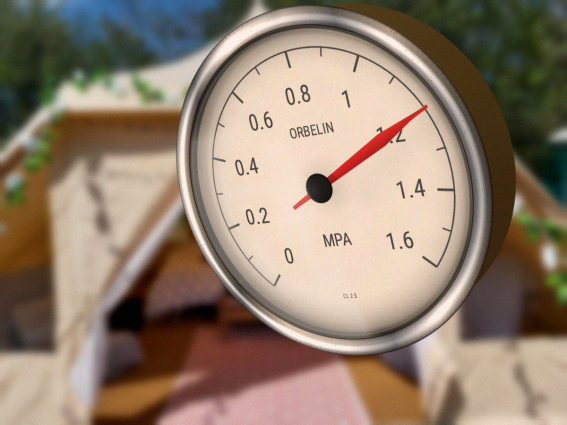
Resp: 1.2,MPa
